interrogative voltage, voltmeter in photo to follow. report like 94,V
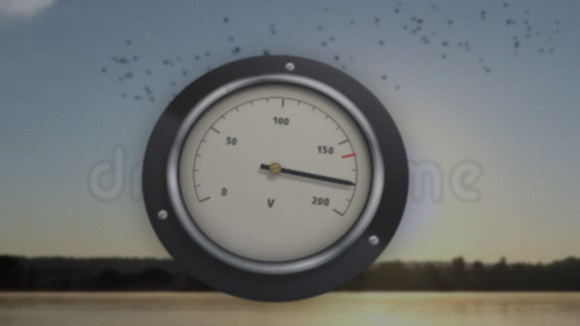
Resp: 180,V
